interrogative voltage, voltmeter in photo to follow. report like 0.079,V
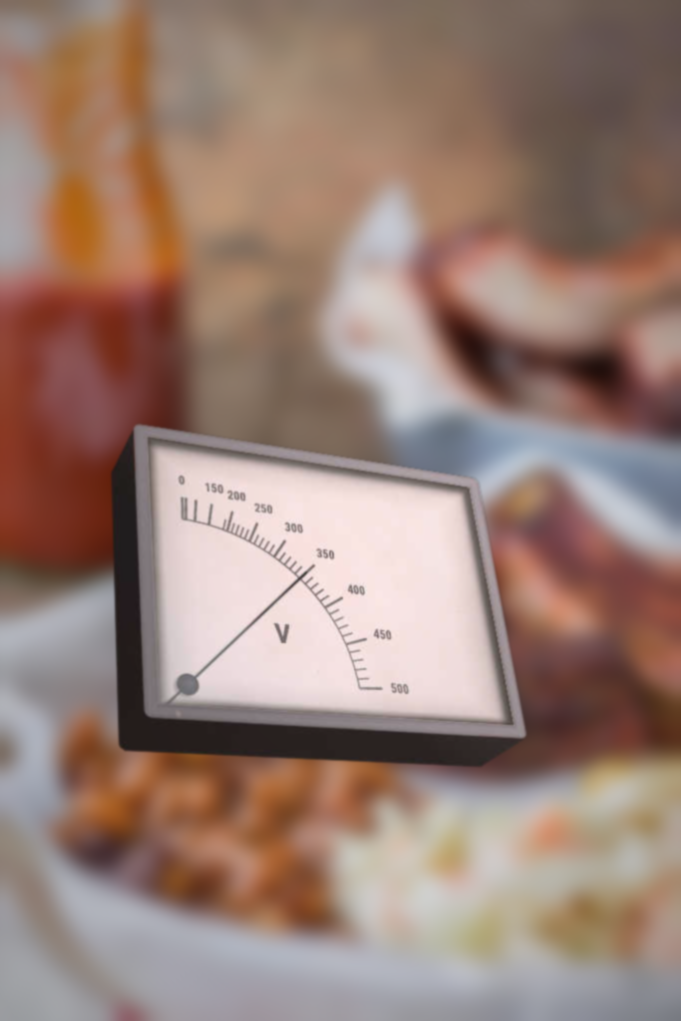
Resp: 350,V
